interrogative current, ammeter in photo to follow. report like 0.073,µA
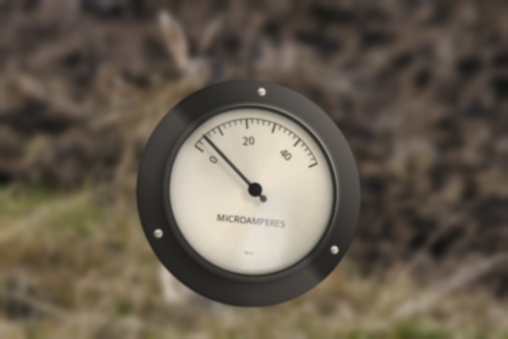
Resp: 4,µA
